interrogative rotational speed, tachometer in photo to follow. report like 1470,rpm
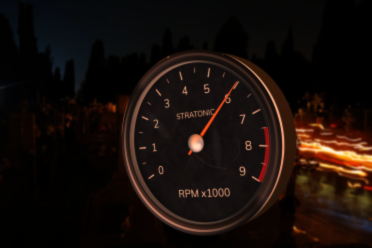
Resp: 6000,rpm
